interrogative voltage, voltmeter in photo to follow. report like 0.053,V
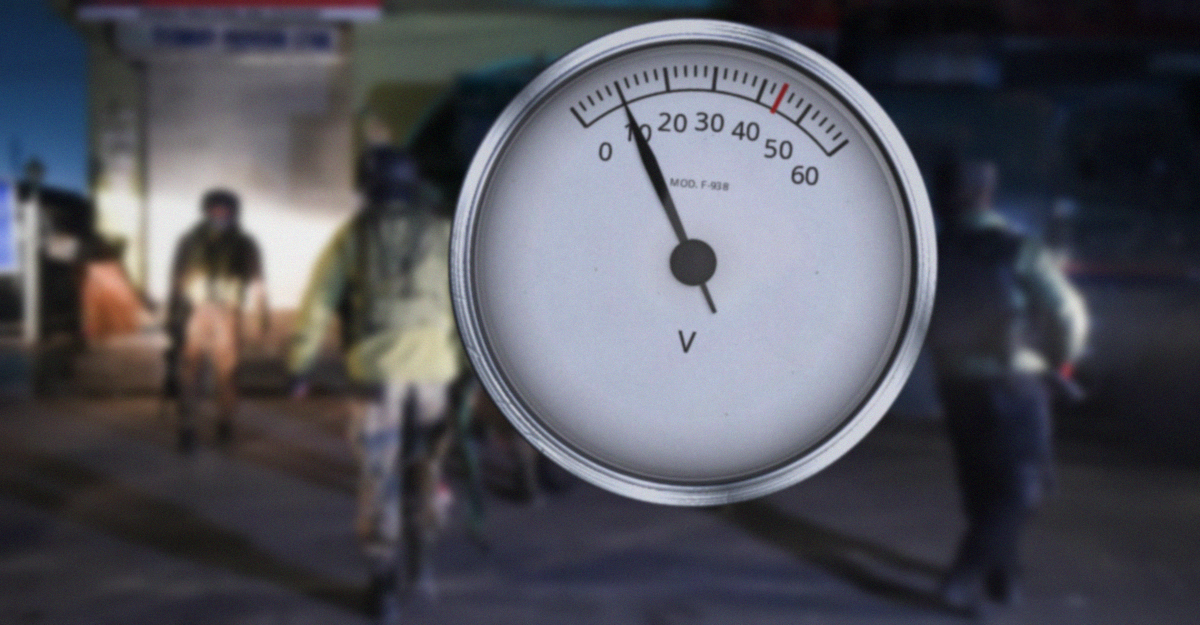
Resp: 10,V
